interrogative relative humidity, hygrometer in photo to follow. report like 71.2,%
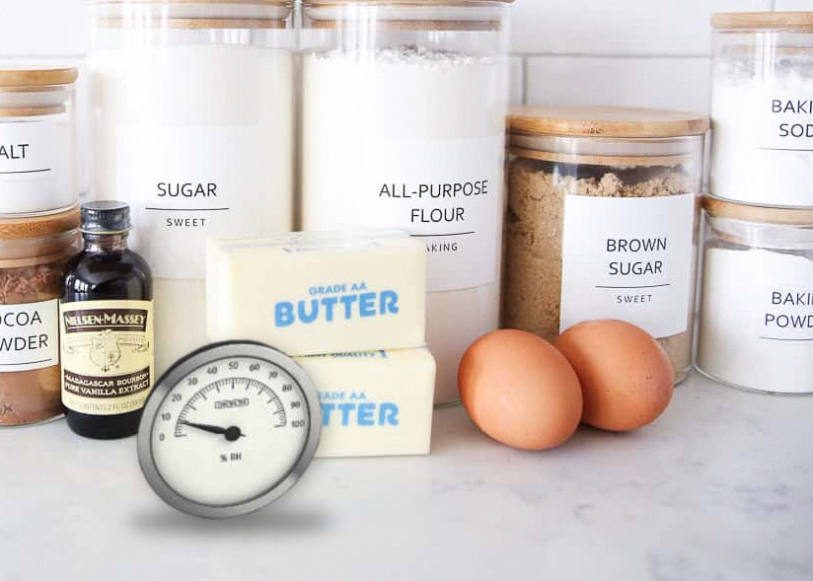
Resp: 10,%
